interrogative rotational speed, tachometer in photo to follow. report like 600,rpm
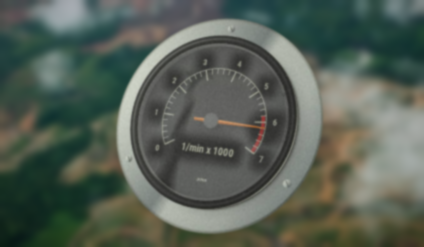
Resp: 6200,rpm
